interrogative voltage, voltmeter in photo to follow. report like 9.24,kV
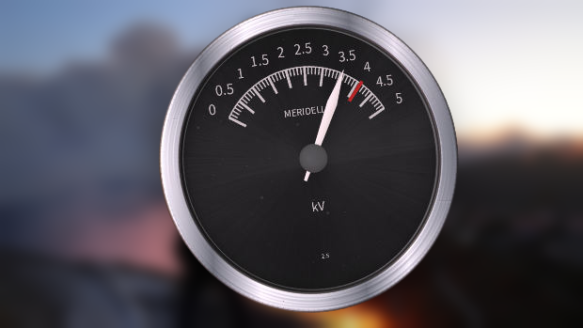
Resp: 3.5,kV
